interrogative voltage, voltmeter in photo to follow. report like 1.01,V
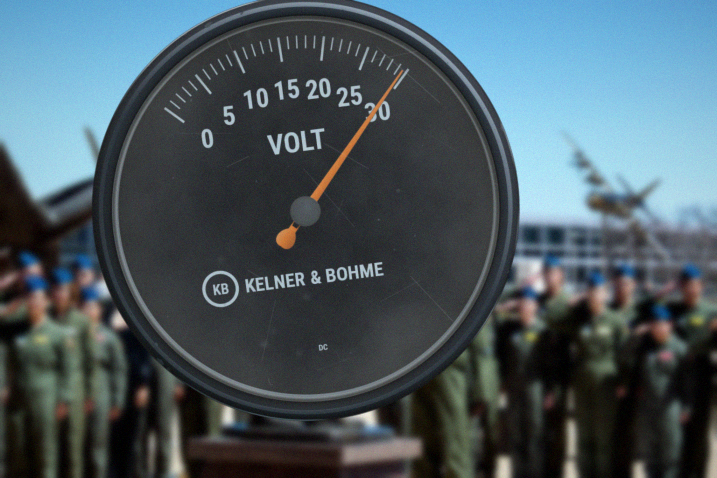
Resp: 29.5,V
